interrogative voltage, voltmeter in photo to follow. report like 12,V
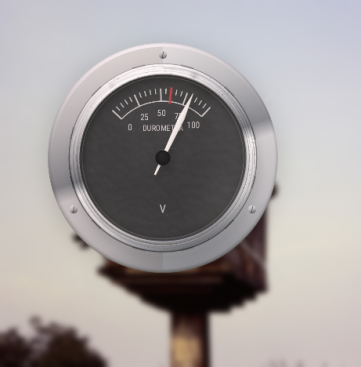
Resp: 80,V
